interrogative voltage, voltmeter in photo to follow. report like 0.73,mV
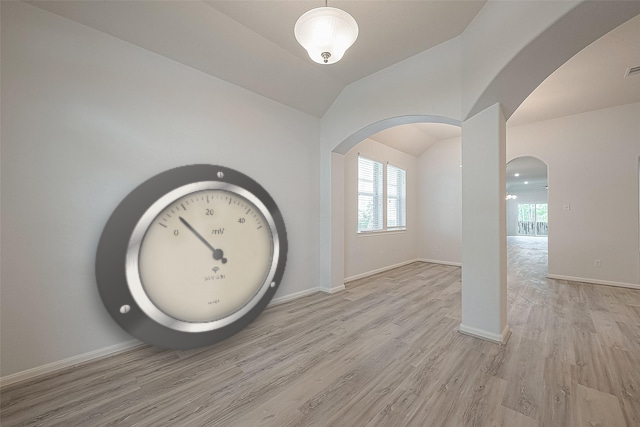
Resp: 6,mV
